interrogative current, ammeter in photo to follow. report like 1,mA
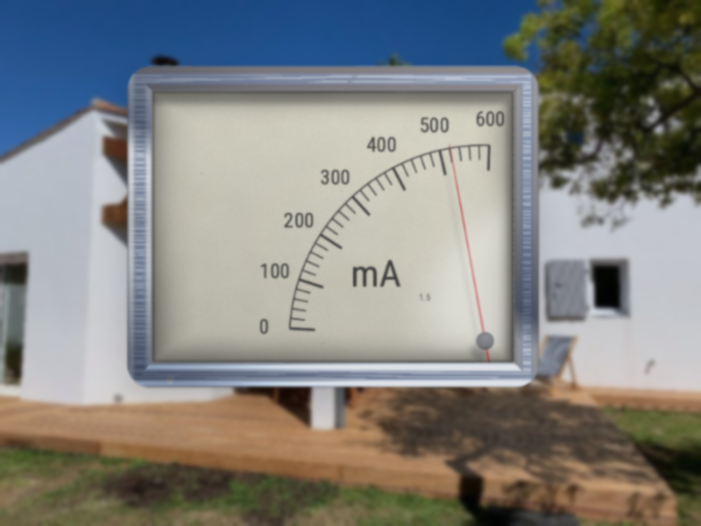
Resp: 520,mA
